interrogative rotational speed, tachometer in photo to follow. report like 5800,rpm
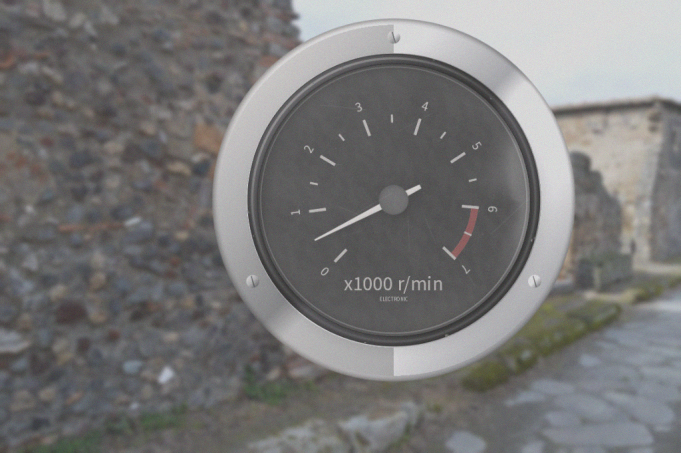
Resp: 500,rpm
